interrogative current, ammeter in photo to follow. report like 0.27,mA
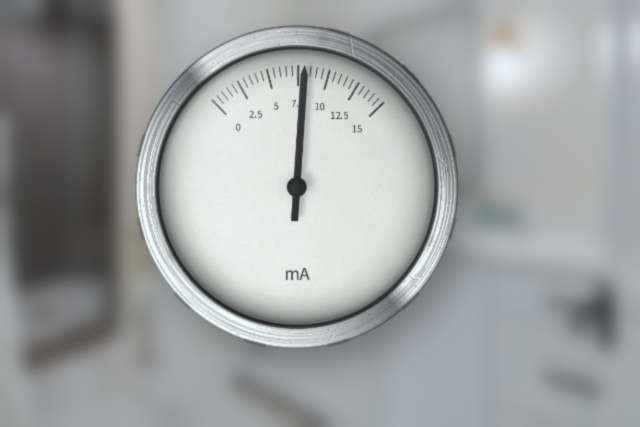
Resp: 8,mA
